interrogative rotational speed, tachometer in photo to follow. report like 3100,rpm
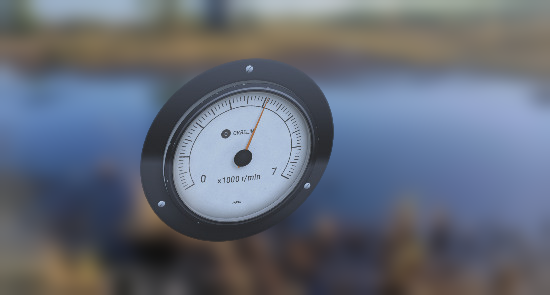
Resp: 4000,rpm
